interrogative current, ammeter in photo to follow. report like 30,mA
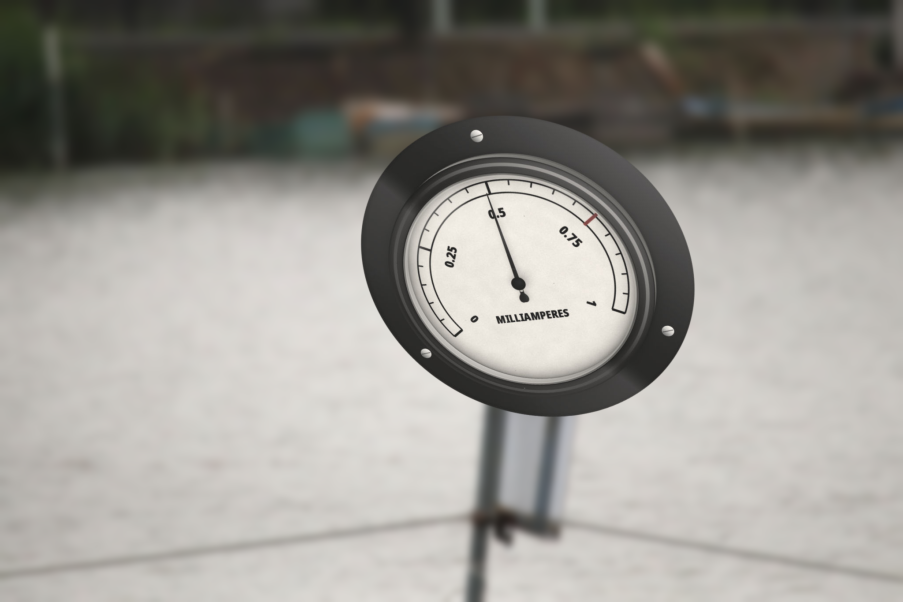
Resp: 0.5,mA
